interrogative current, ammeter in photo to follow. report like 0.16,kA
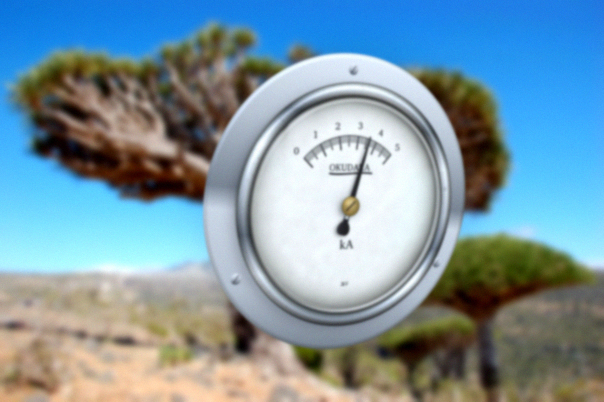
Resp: 3.5,kA
